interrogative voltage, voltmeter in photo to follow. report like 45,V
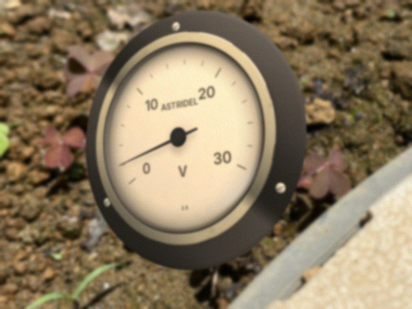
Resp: 2,V
